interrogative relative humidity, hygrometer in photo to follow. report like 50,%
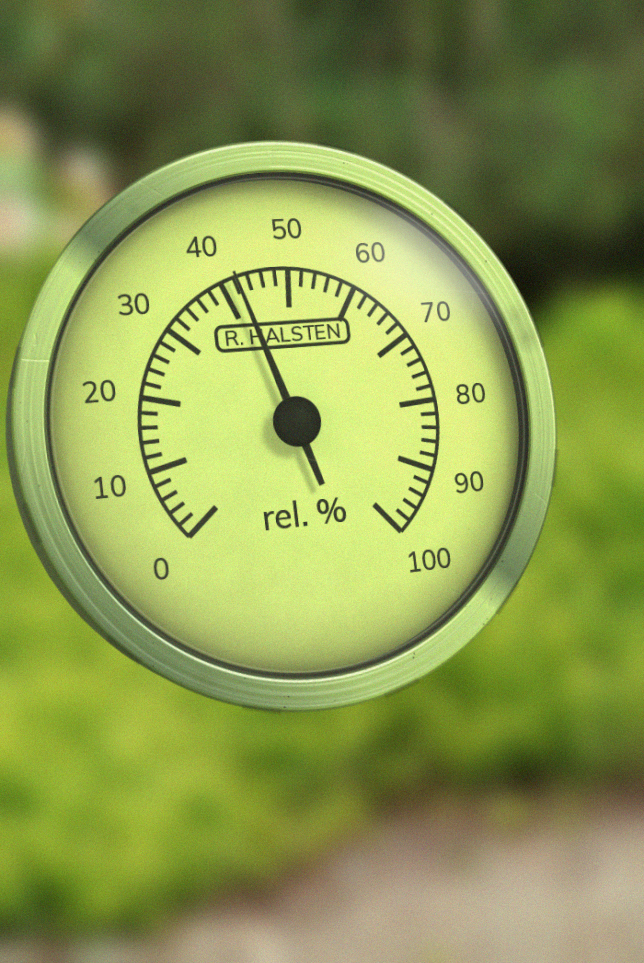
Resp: 42,%
